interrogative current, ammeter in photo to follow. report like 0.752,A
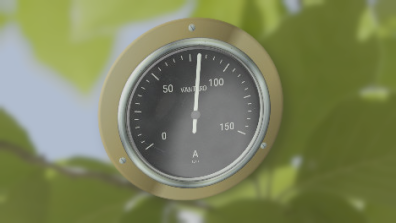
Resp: 80,A
